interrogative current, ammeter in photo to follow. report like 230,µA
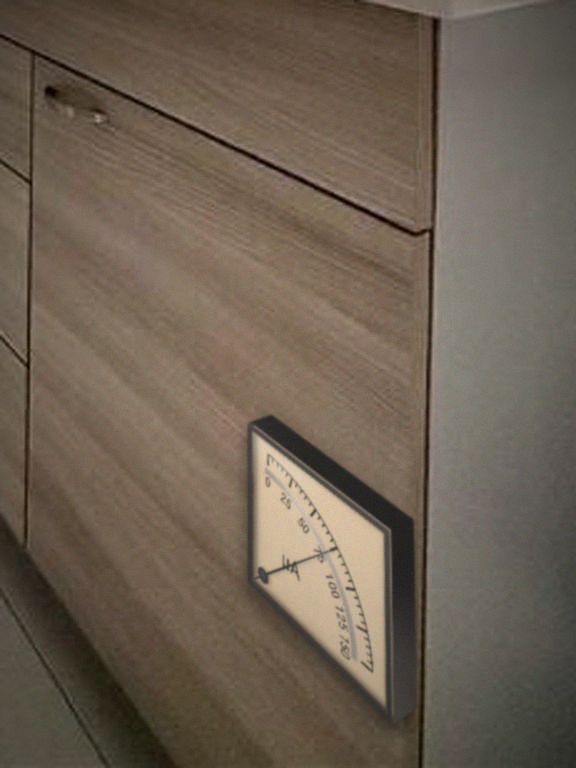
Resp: 75,µA
